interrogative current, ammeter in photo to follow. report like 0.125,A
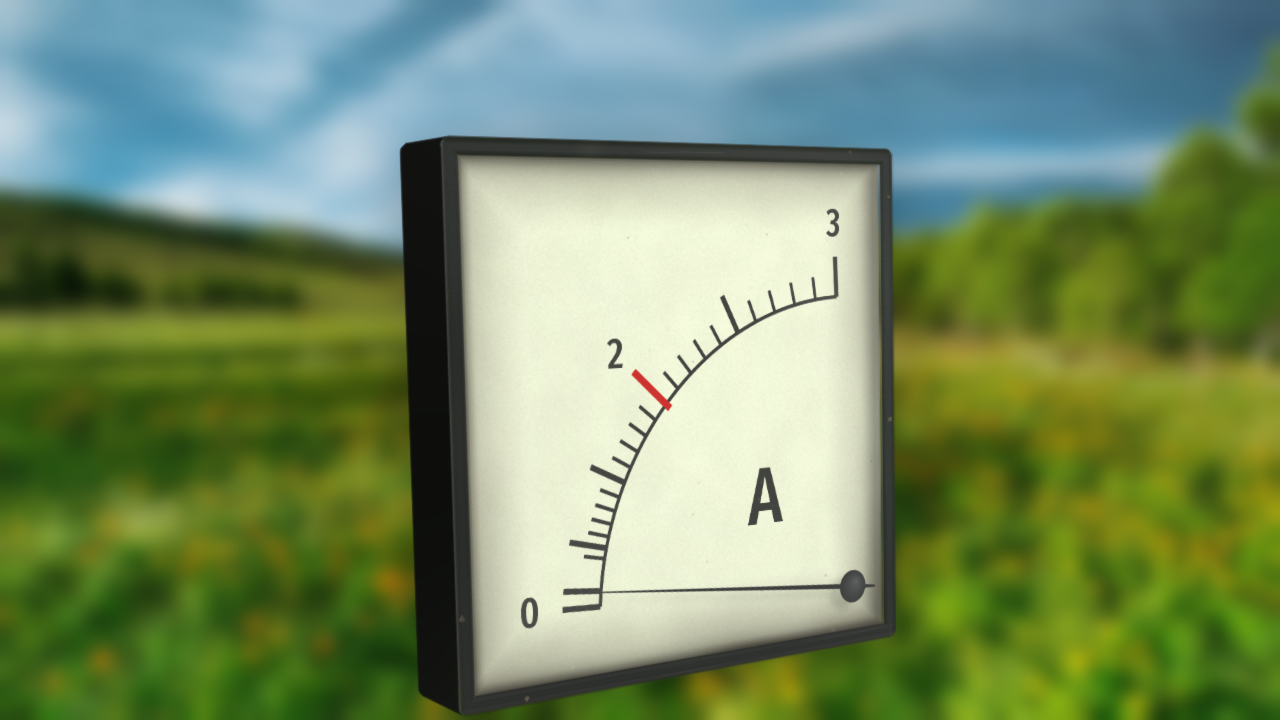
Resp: 0.5,A
